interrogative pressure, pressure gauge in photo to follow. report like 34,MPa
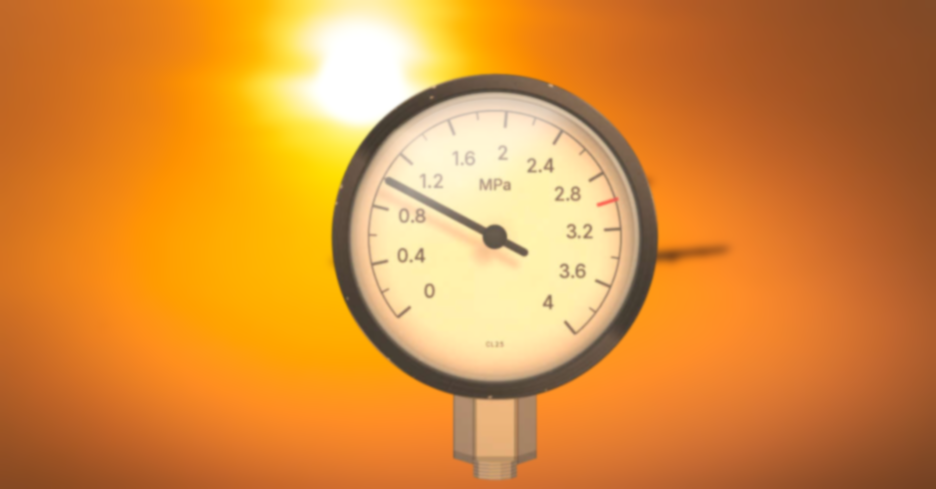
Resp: 1,MPa
